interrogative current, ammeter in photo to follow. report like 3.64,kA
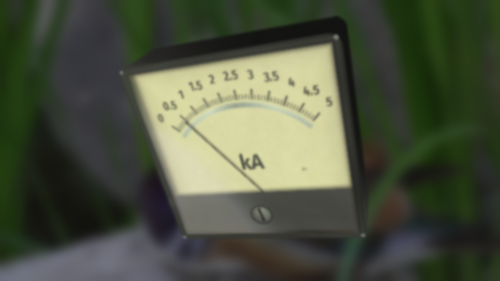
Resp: 0.5,kA
